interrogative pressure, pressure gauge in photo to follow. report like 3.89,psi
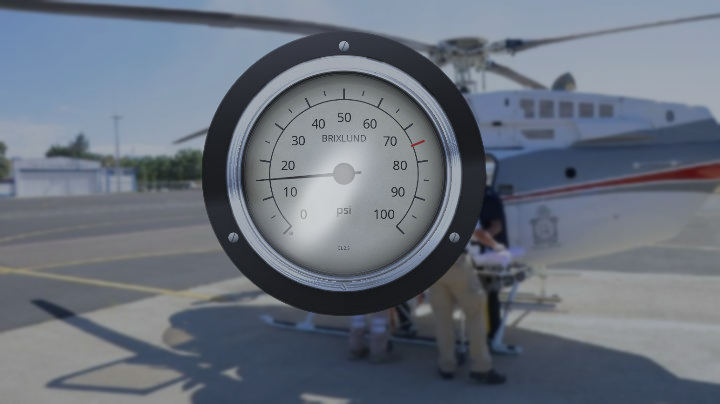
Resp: 15,psi
